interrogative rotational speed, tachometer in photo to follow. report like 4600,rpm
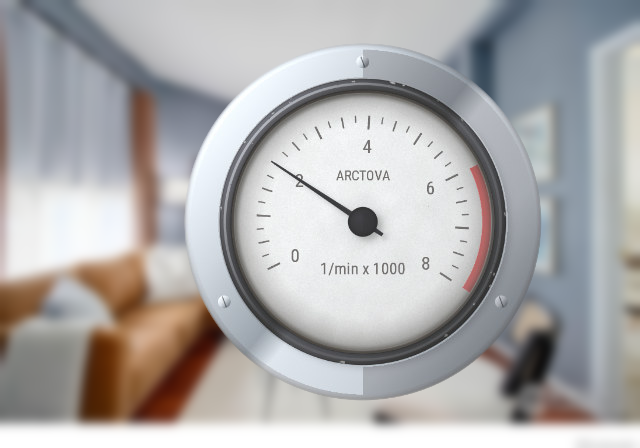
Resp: 2000,rpm
